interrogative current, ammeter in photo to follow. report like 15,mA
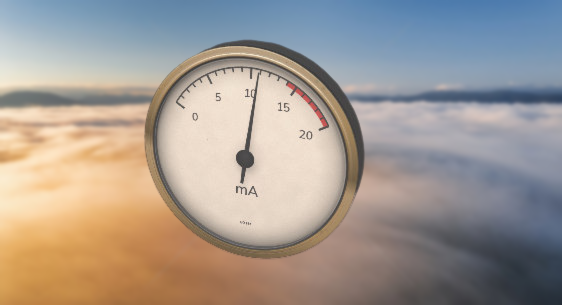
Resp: 11,mA
